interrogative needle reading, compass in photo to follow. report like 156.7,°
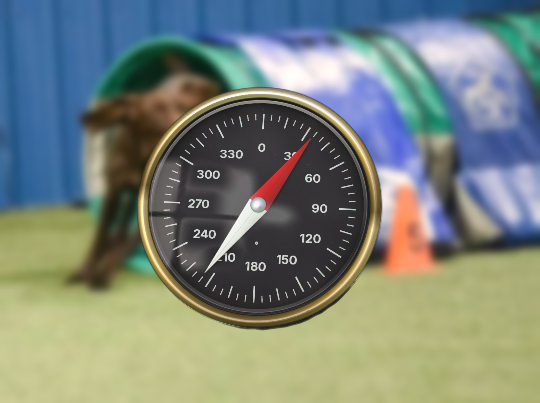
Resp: 35,°
